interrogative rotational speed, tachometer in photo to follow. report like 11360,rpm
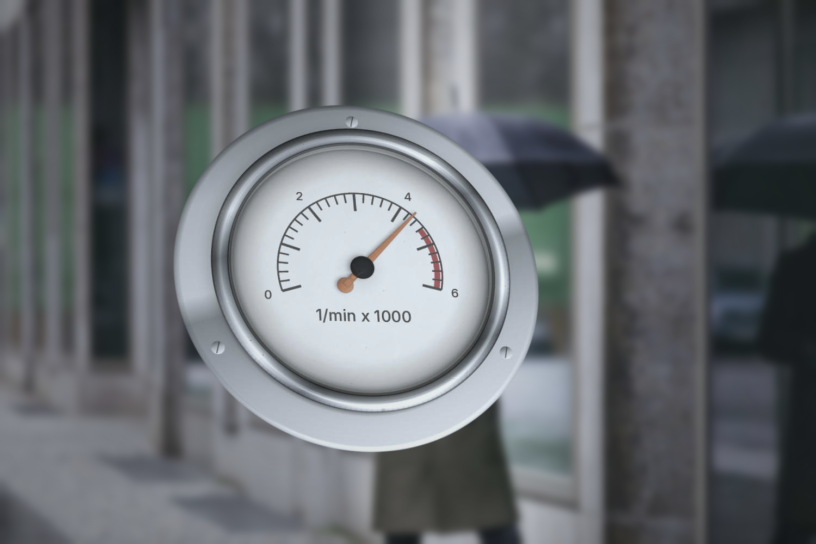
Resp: 4300,rpm
